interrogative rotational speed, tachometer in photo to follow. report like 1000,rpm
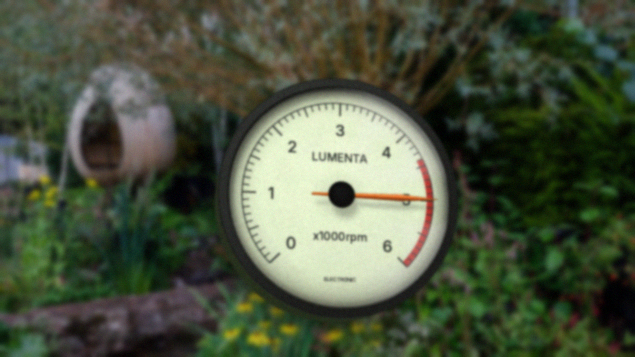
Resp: 5000,rpm
